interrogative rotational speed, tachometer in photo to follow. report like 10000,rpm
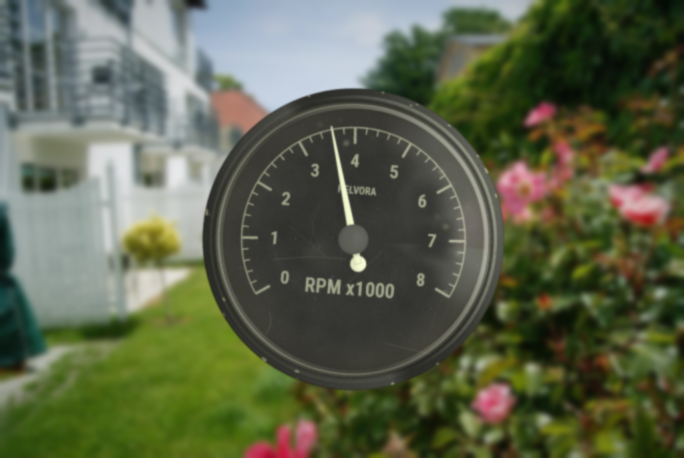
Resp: 3600,rpm
